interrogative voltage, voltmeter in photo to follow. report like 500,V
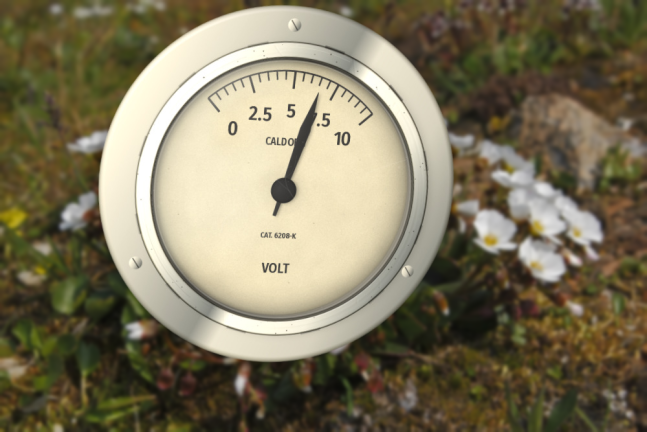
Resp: 6.5,V
